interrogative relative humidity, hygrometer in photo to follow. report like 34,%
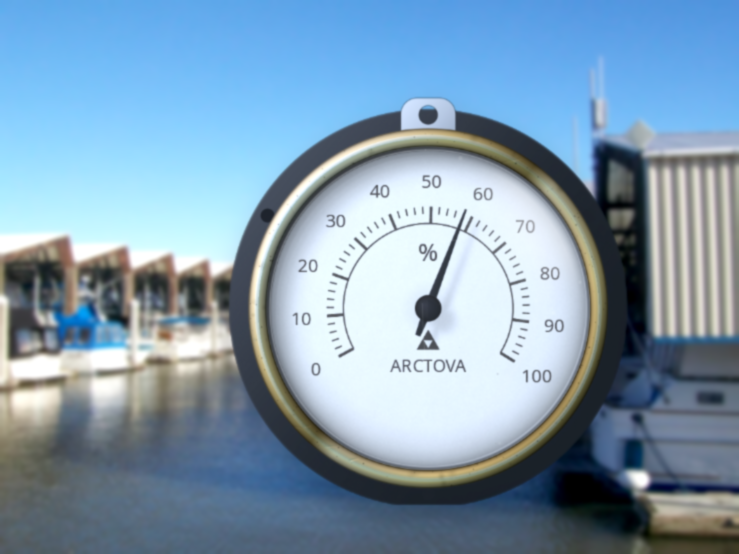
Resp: 58,%
